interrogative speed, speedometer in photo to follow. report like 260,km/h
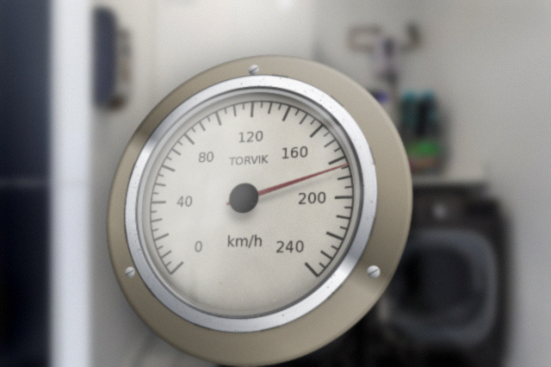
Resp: 185,km/h
